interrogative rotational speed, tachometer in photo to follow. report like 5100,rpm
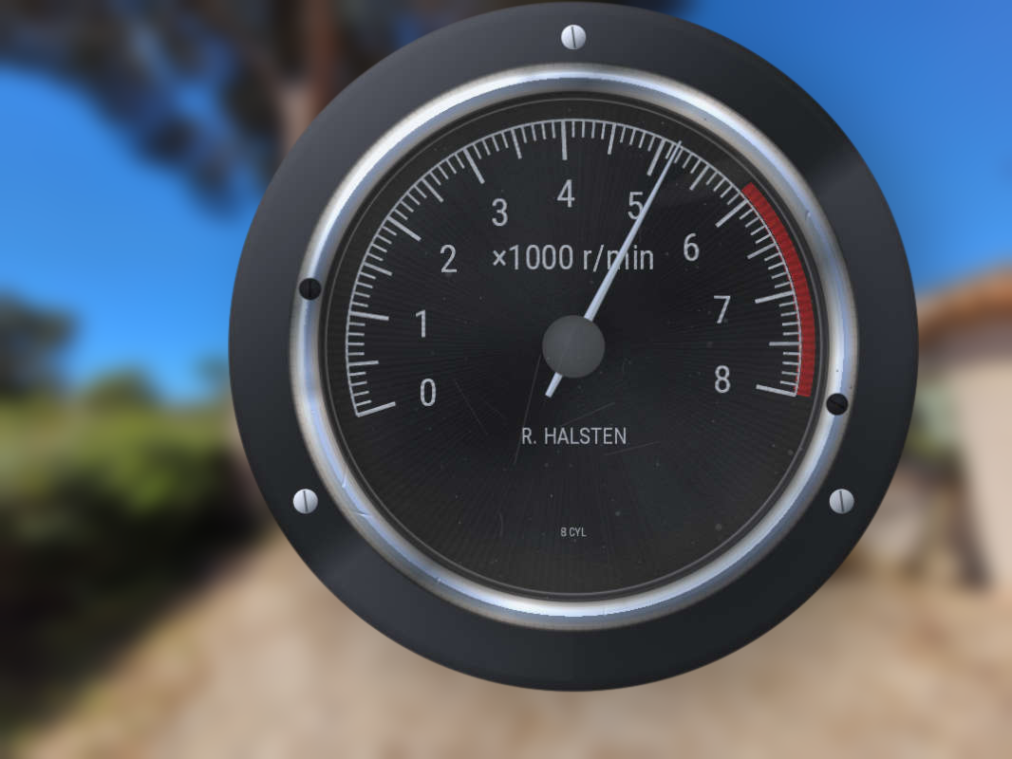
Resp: 5150,rpm
